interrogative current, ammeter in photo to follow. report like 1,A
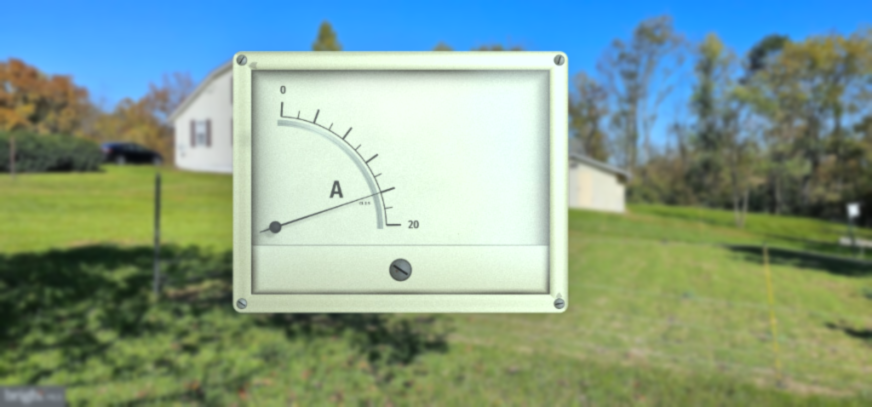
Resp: 16,A
